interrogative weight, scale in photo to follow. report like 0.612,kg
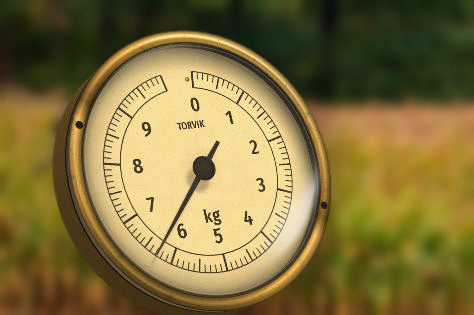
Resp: 6.3,kg
